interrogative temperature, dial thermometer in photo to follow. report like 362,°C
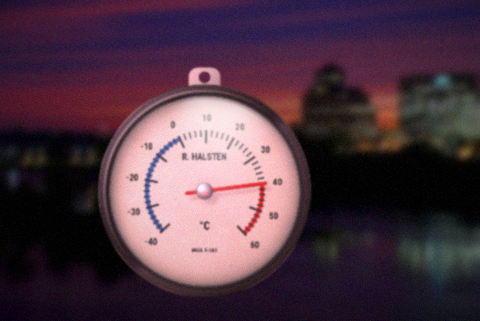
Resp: 40,°C
